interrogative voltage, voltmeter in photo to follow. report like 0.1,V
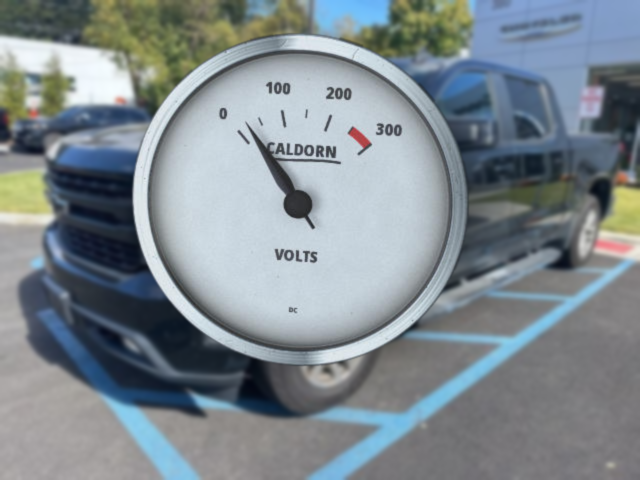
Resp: 25,V
